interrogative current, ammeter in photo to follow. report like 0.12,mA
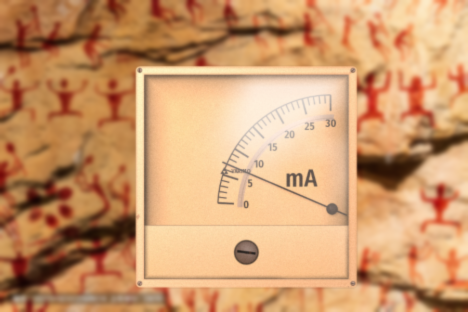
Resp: 7,mA
